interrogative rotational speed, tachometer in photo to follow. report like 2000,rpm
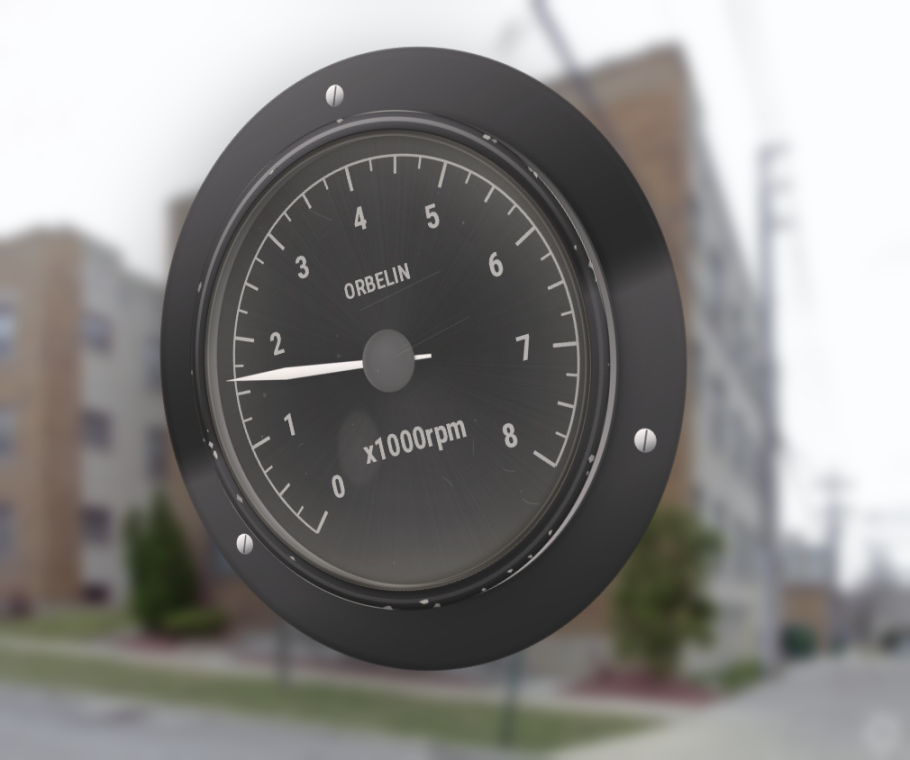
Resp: 1625,rpm
